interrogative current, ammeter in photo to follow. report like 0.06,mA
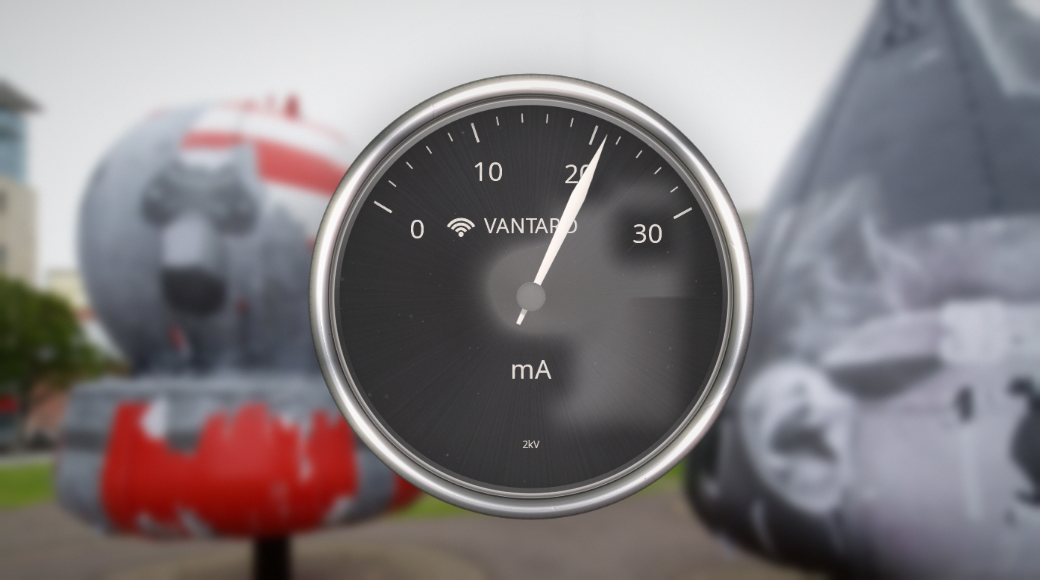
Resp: 21,mA
